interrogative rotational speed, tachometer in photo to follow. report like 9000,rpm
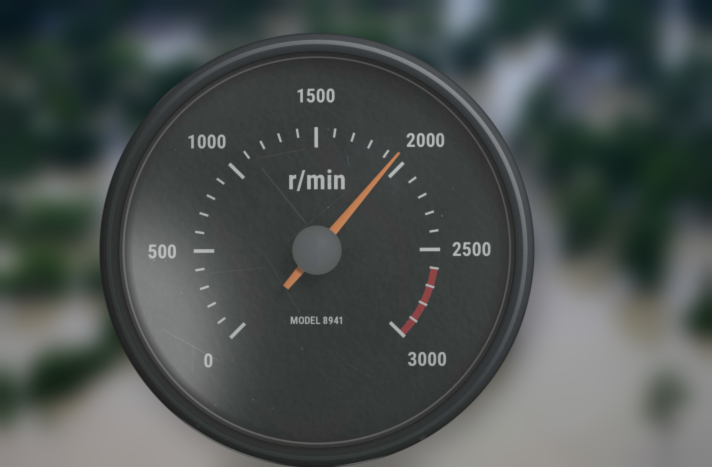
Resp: 1950,rpm
